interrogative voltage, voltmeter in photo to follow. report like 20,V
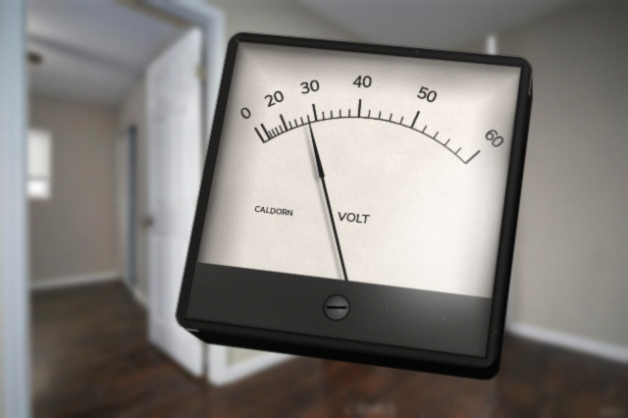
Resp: 28,V
